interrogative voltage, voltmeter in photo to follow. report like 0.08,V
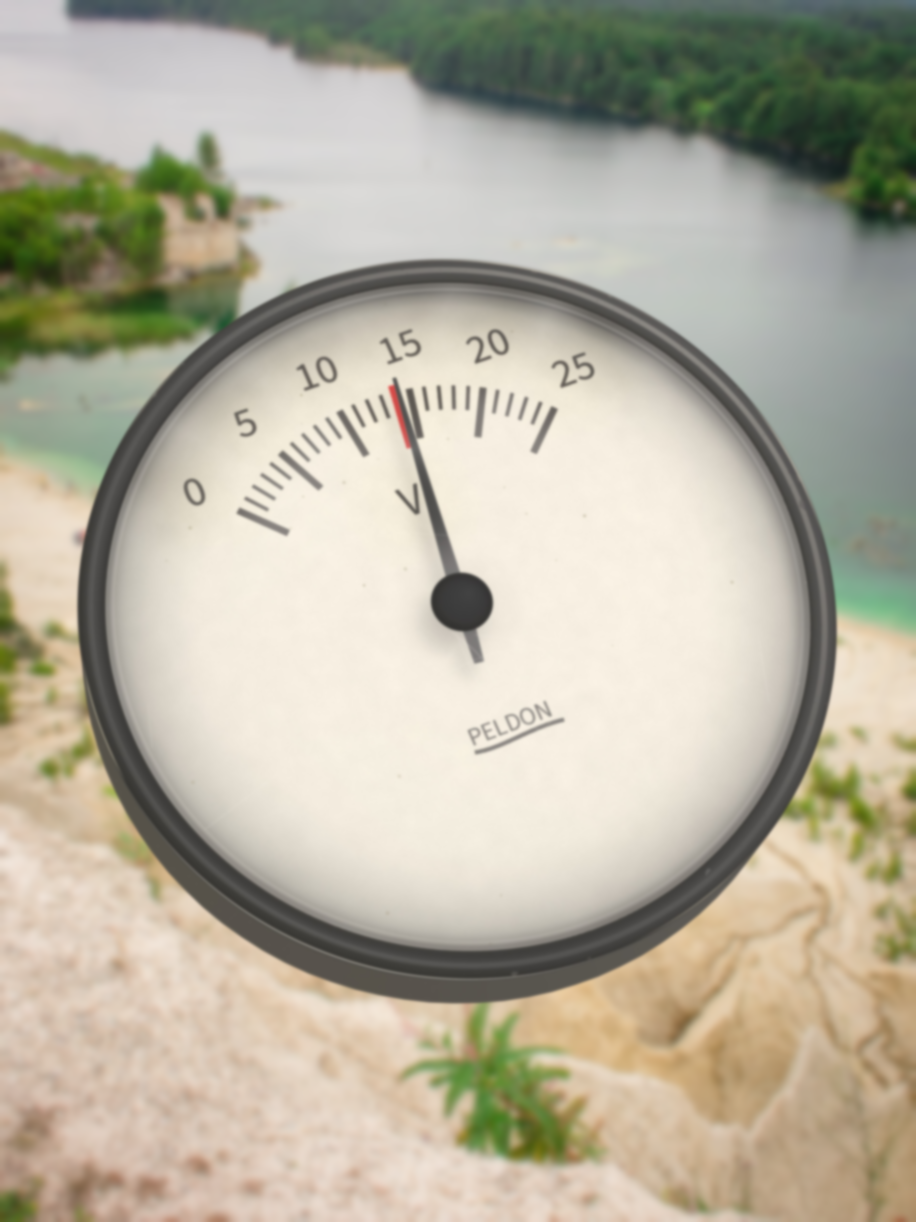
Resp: 14,V
